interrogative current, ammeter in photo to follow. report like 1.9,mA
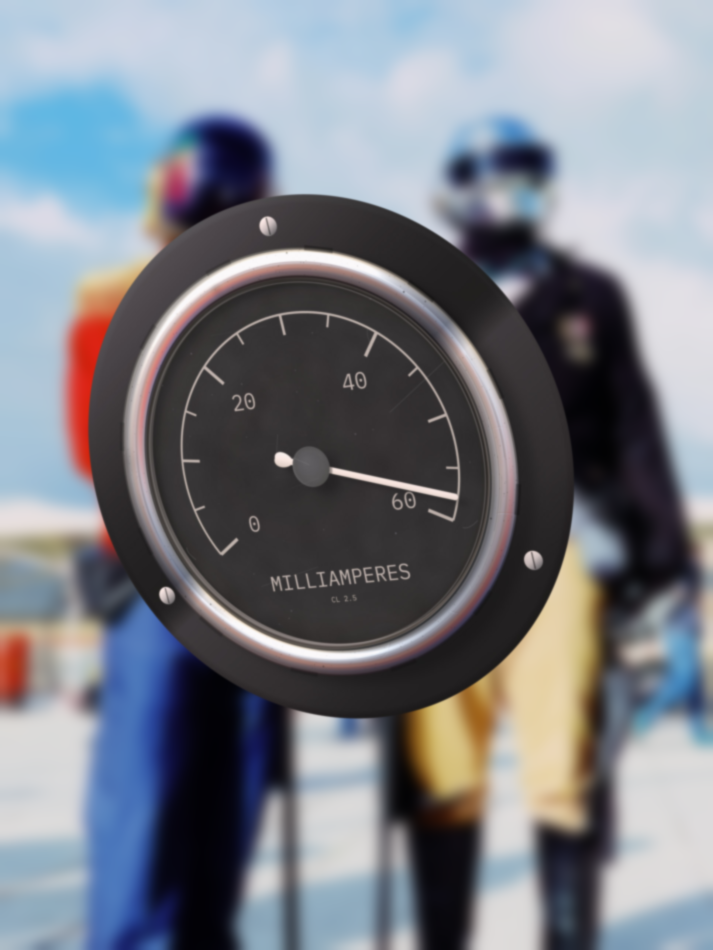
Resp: 57.5,mA
